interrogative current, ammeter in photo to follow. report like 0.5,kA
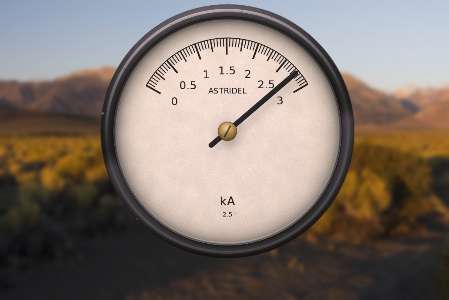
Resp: 2.75,kA
